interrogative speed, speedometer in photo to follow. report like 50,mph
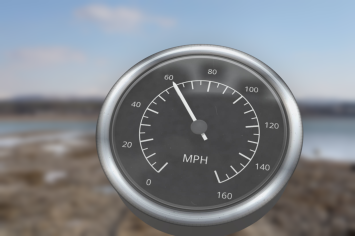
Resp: 60,mph
